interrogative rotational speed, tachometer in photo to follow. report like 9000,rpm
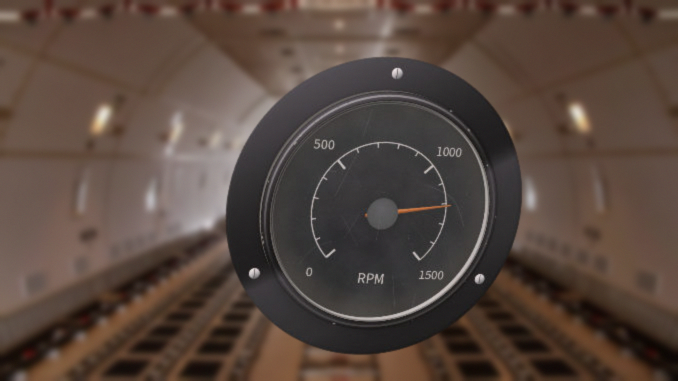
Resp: 1200,rpm
